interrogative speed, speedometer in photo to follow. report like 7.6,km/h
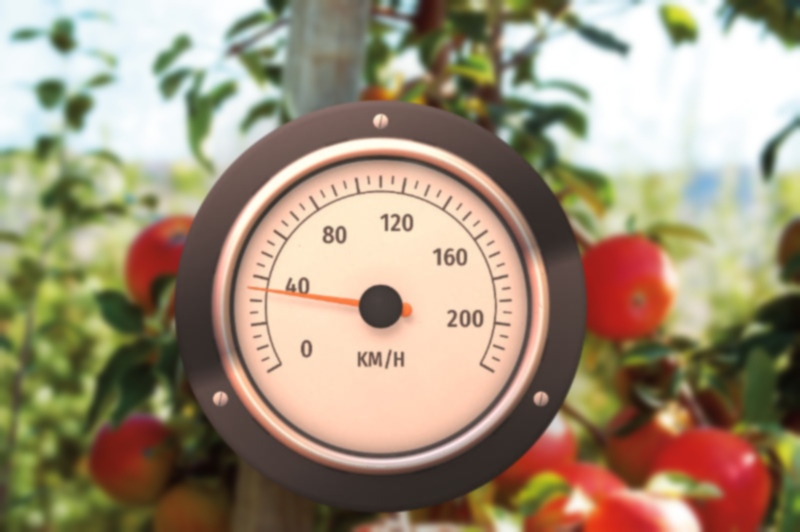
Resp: 35,km/h
